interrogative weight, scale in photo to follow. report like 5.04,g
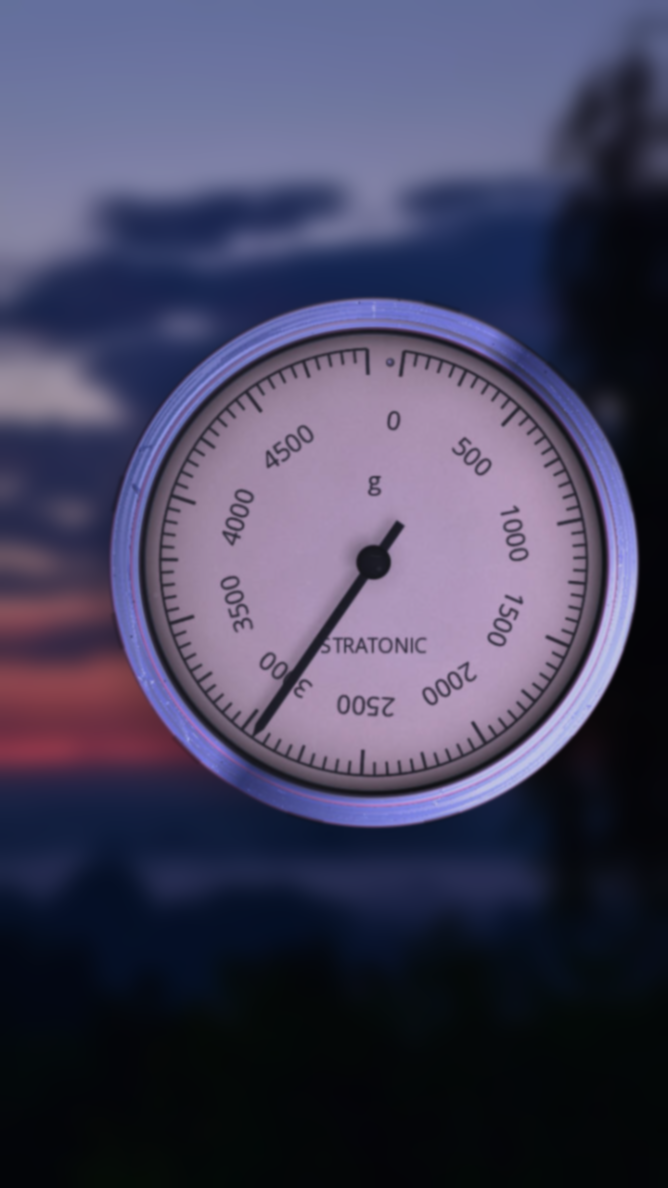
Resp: 2950,g
